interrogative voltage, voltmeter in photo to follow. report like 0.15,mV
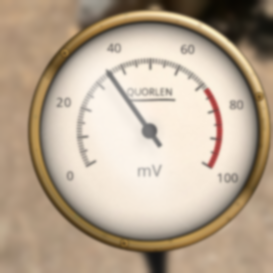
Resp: 35,mV
